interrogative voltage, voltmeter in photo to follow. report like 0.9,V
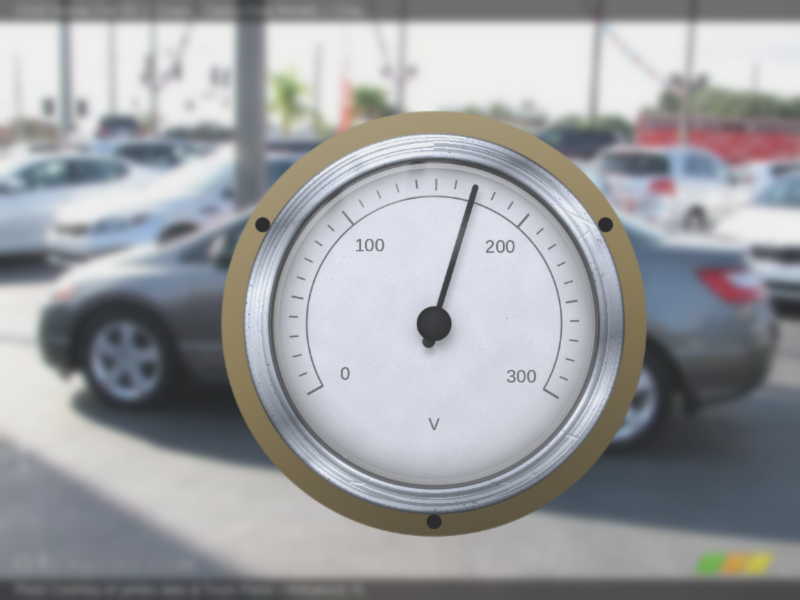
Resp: 170,V
